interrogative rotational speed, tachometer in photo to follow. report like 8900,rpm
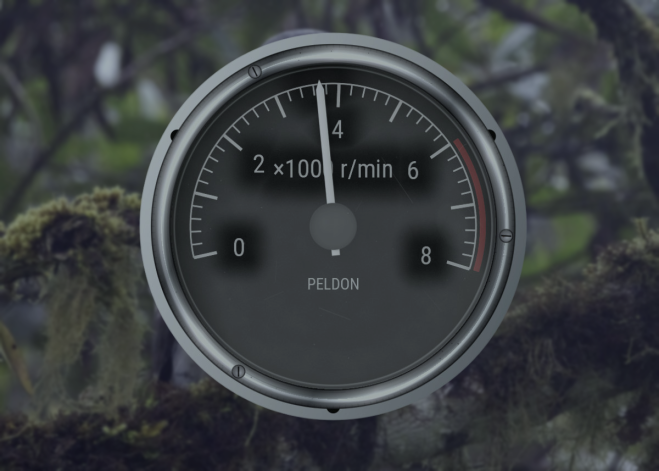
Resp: 3700,rpm
